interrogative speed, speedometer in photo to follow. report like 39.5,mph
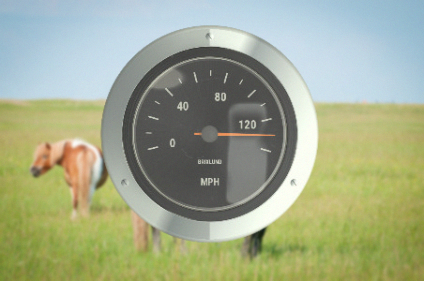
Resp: 130,mph
